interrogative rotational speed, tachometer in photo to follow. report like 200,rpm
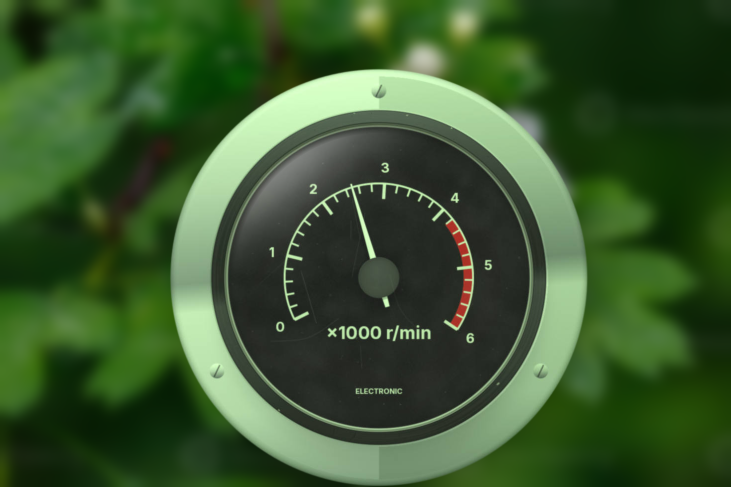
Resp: 2500,rpm
